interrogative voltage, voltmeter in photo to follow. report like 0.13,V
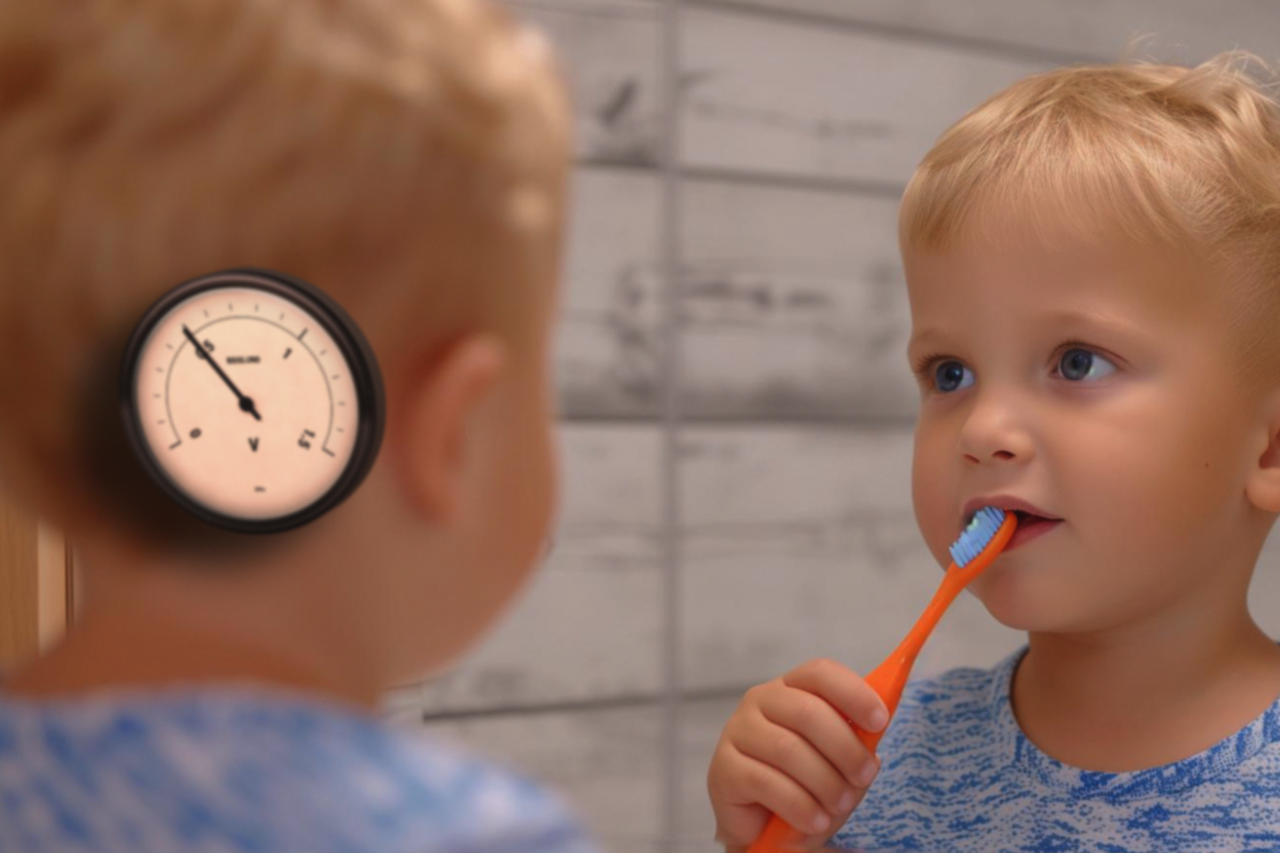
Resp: 0.5,V
